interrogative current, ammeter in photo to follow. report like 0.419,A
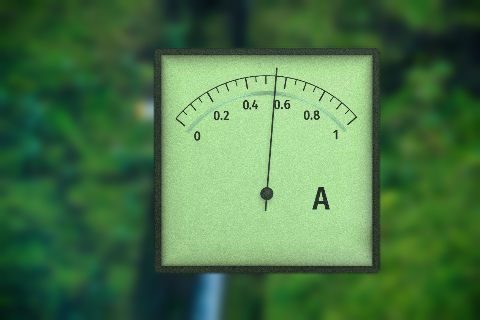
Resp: 0.55,A
